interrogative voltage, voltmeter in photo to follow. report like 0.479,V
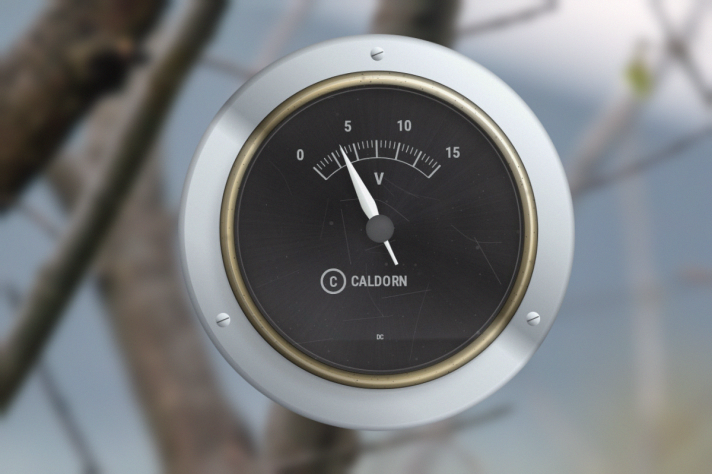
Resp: 3.5,V
